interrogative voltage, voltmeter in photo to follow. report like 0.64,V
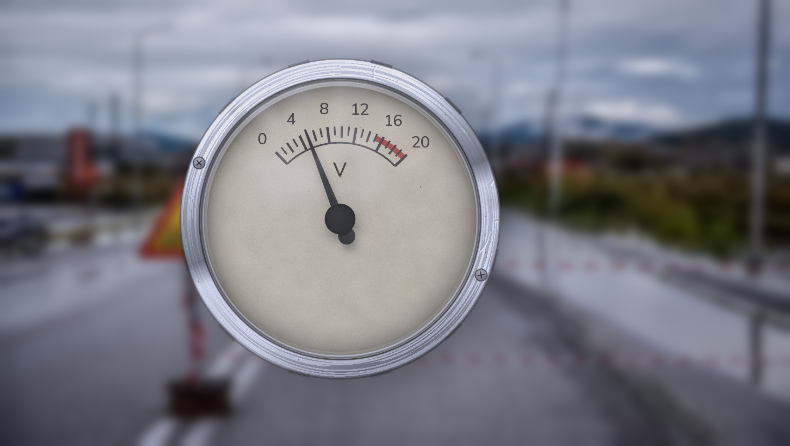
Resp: 5,V
